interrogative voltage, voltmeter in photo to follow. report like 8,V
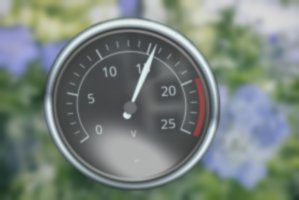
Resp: 15.5,V
